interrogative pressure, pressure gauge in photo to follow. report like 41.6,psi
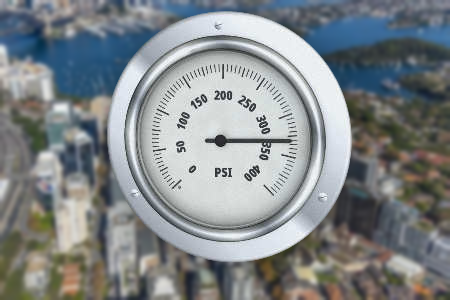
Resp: 330,psi
